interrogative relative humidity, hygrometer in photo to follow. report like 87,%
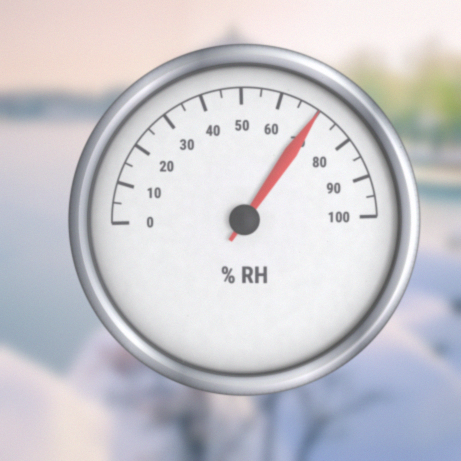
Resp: 70,%
